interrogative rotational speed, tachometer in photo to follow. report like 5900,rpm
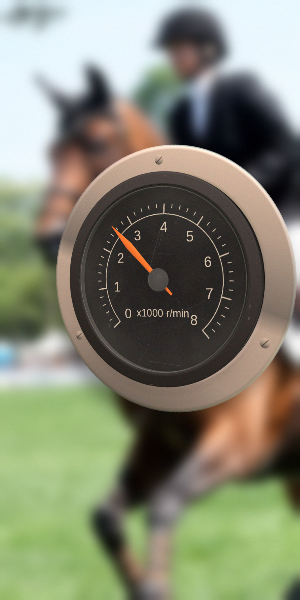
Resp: 2600,rpm
